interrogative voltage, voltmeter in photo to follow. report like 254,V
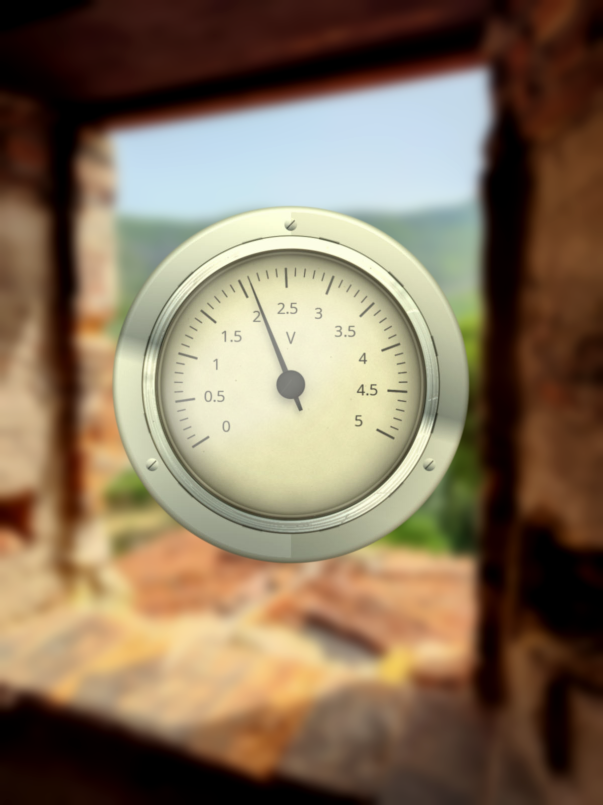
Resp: 2.1,V
